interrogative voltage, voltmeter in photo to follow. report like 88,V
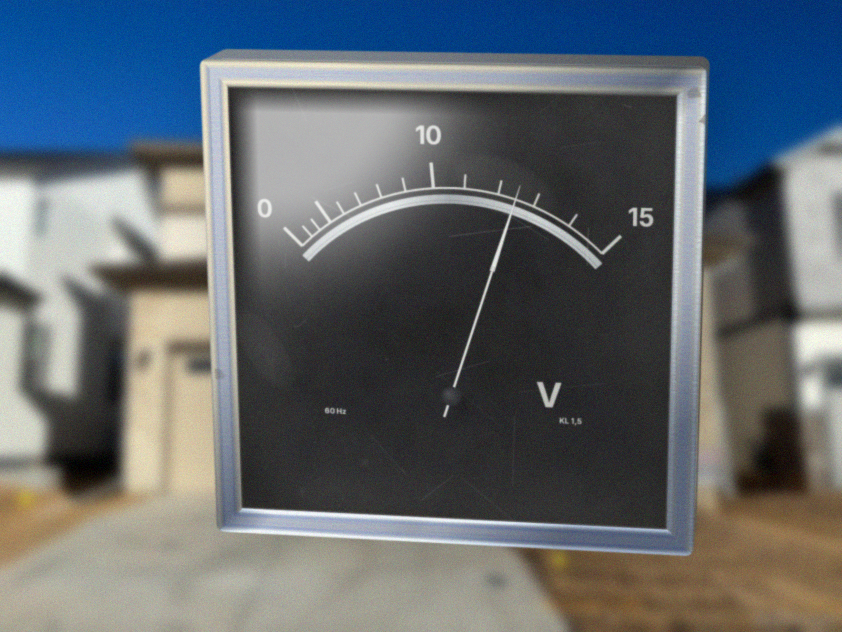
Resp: 12.5,V
